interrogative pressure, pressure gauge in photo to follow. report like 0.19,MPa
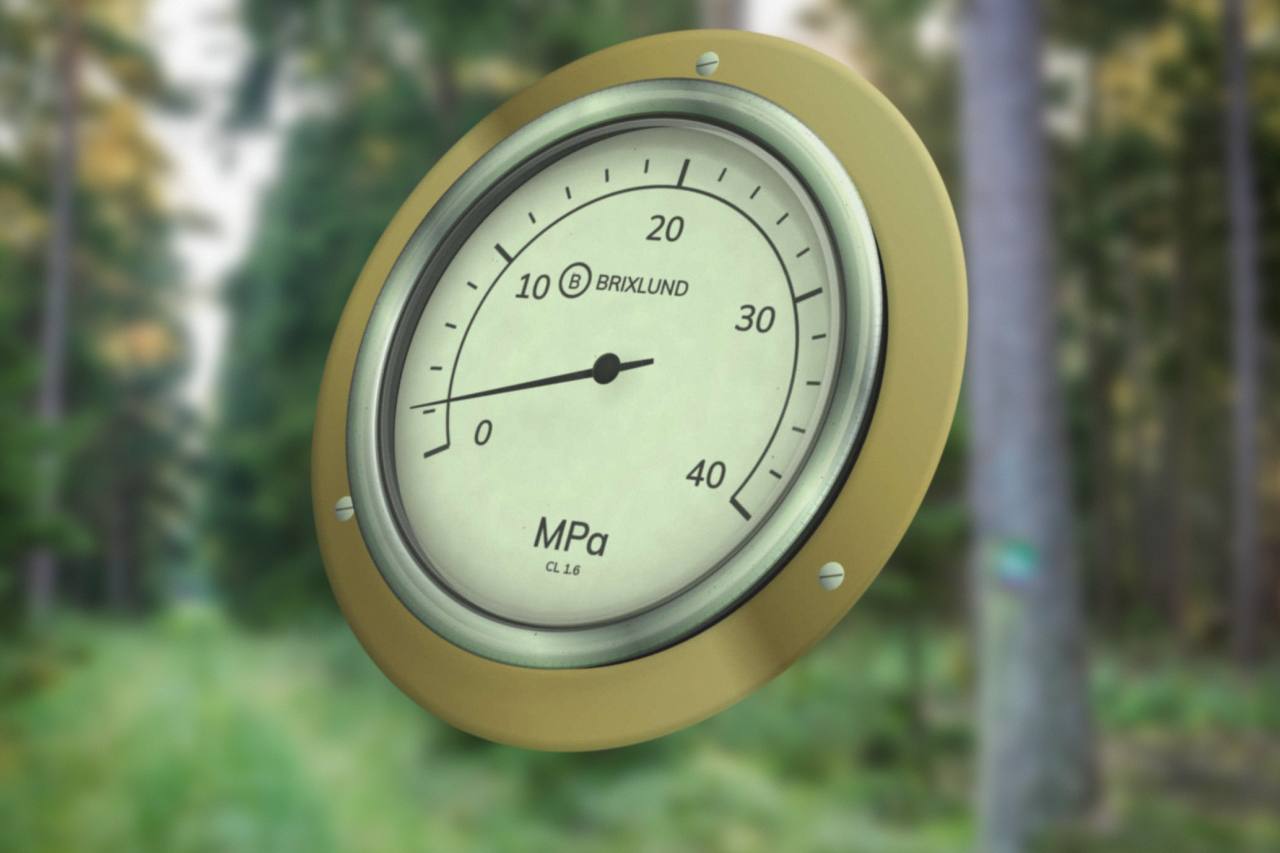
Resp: 2,MPa
